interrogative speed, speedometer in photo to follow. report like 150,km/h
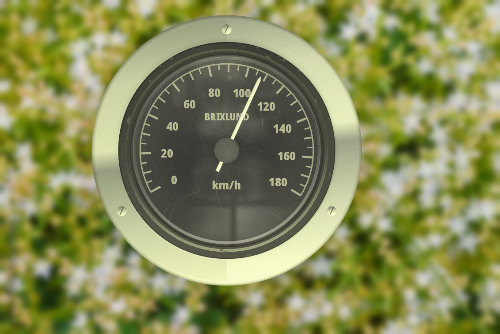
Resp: 107.5,km/h
